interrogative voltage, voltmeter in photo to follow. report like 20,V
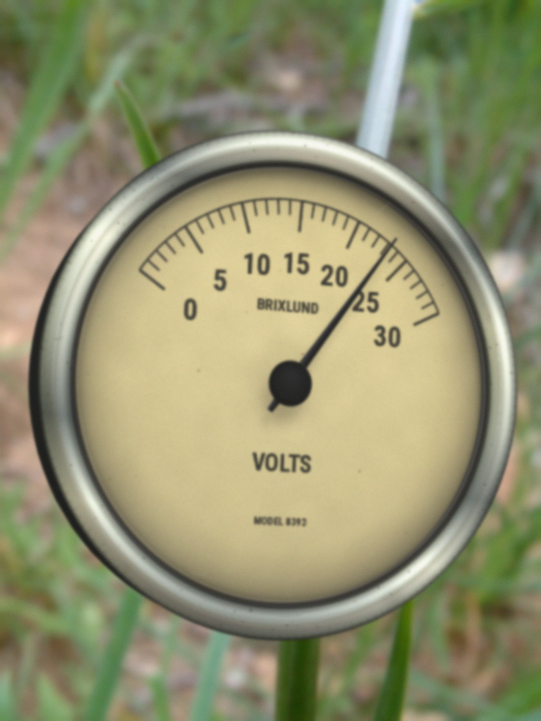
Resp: 23,V
